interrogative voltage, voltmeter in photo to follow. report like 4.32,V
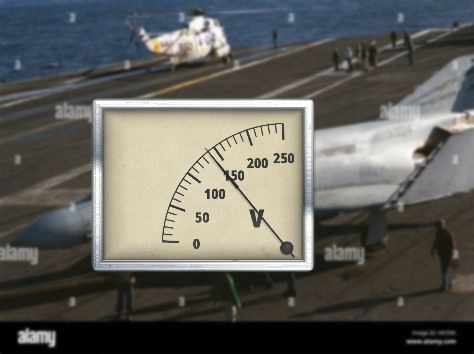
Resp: 140,V
